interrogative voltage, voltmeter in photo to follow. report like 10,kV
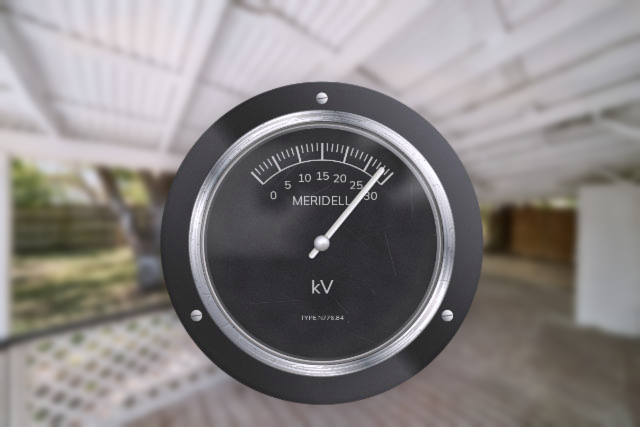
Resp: 28,kV
